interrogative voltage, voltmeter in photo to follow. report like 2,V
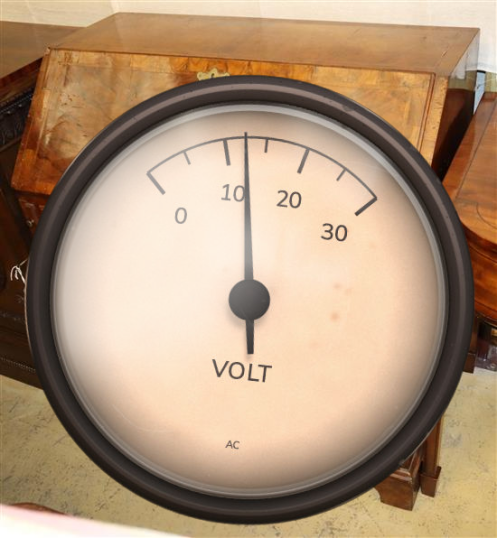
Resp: 12.5,V
